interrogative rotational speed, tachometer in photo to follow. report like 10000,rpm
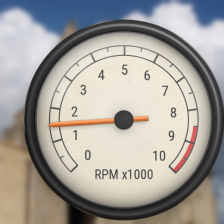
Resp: 1500,rpm
